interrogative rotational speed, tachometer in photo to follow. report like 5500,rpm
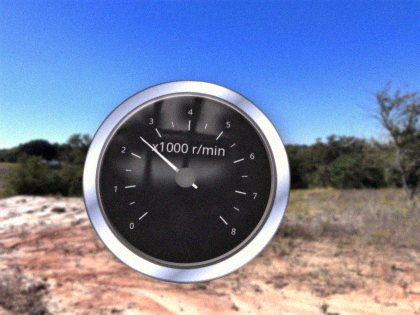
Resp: 2500,rpm
